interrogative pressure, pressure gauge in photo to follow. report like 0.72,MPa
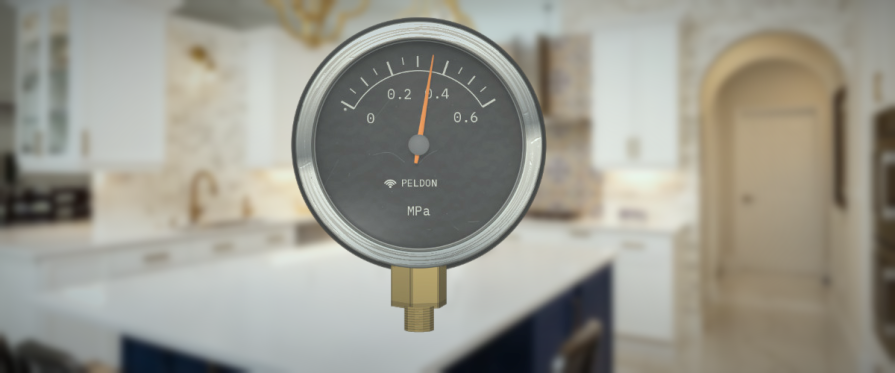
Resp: 0.35,MPa
